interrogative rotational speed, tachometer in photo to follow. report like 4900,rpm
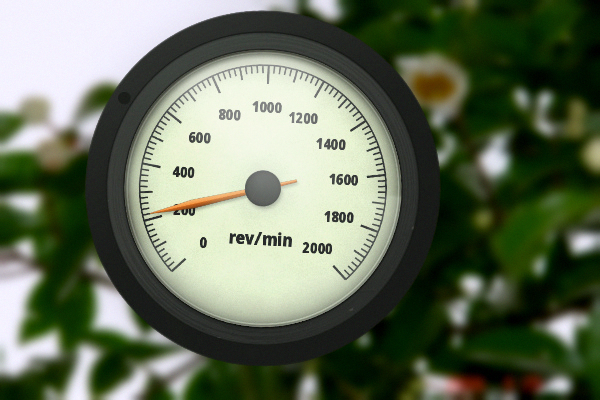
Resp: 220,rpm
